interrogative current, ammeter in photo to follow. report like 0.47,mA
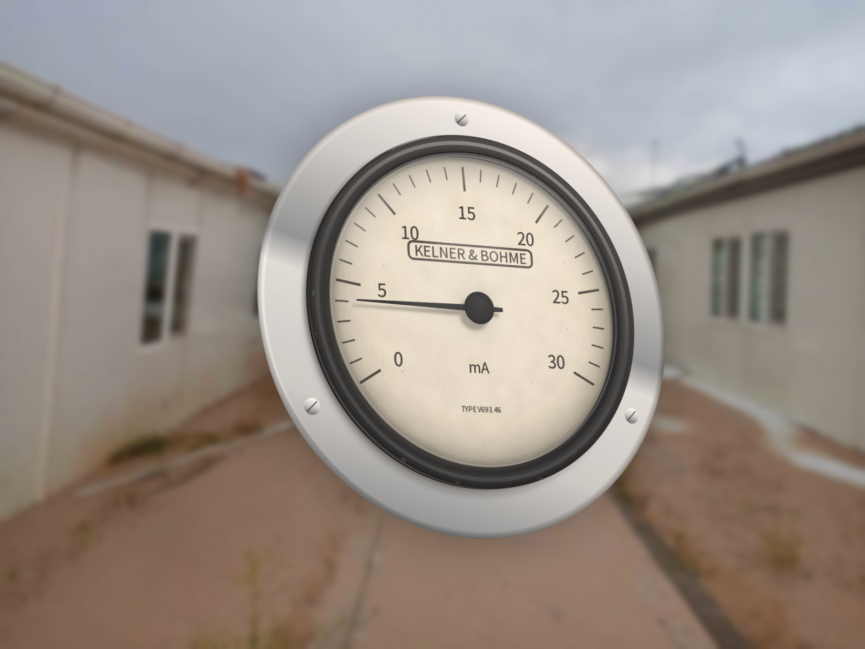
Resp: 4,mA
